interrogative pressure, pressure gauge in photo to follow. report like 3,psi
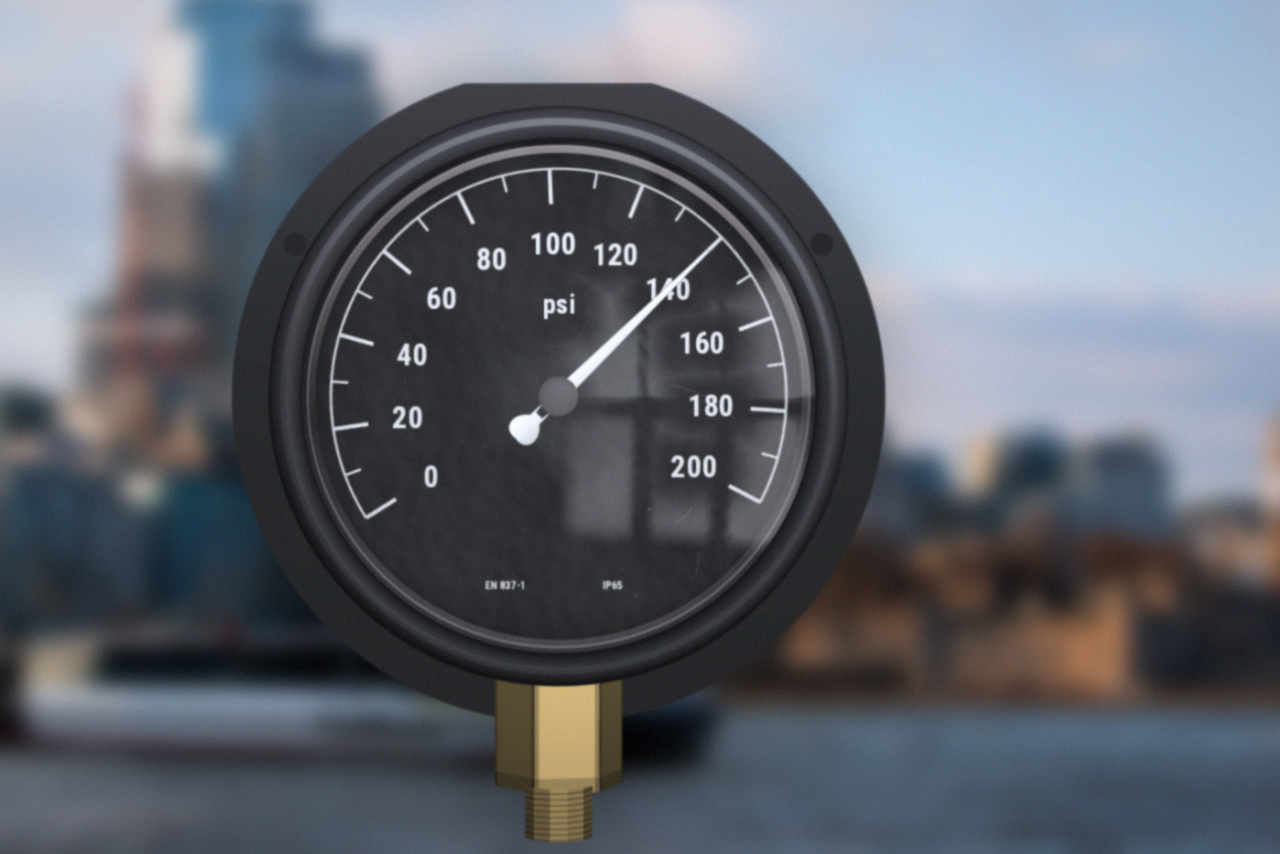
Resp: 140,psi
